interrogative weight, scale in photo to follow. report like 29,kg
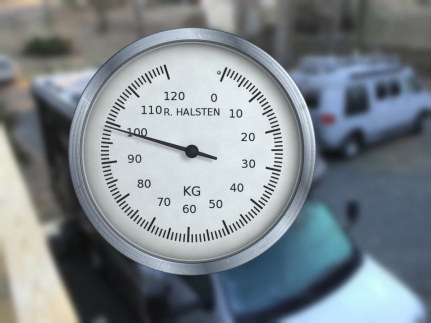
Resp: 99,kg
